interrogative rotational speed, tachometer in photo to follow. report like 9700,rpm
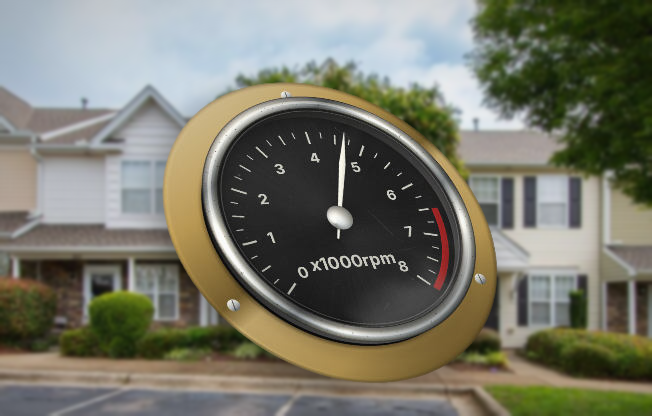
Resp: 4625,rpm
